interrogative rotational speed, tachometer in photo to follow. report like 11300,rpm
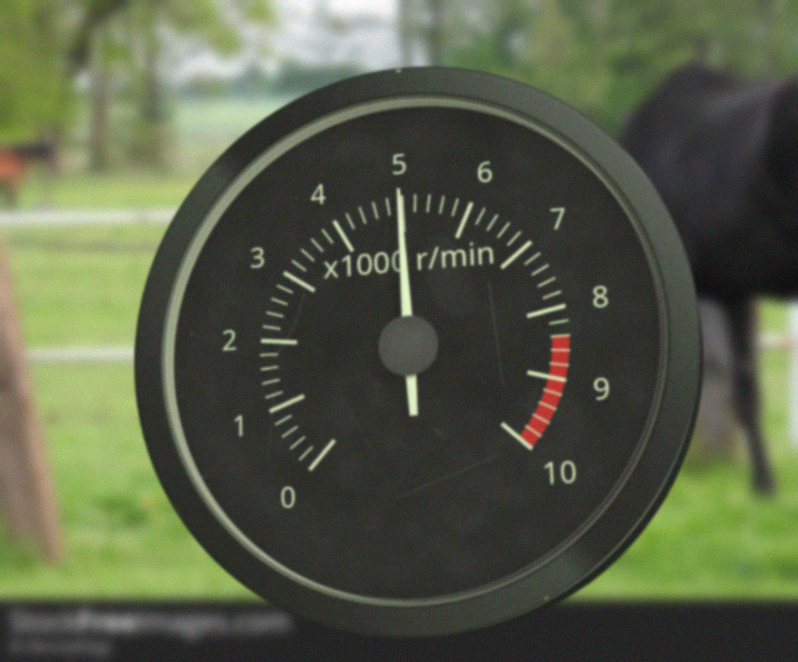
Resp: 5000,rpm
